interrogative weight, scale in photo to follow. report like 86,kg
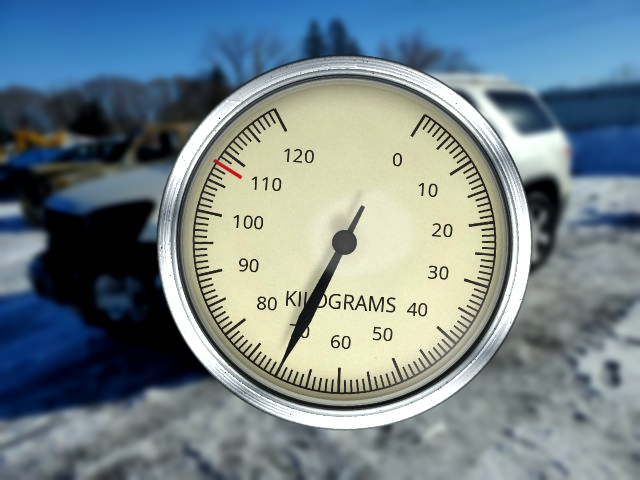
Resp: 70,kg
